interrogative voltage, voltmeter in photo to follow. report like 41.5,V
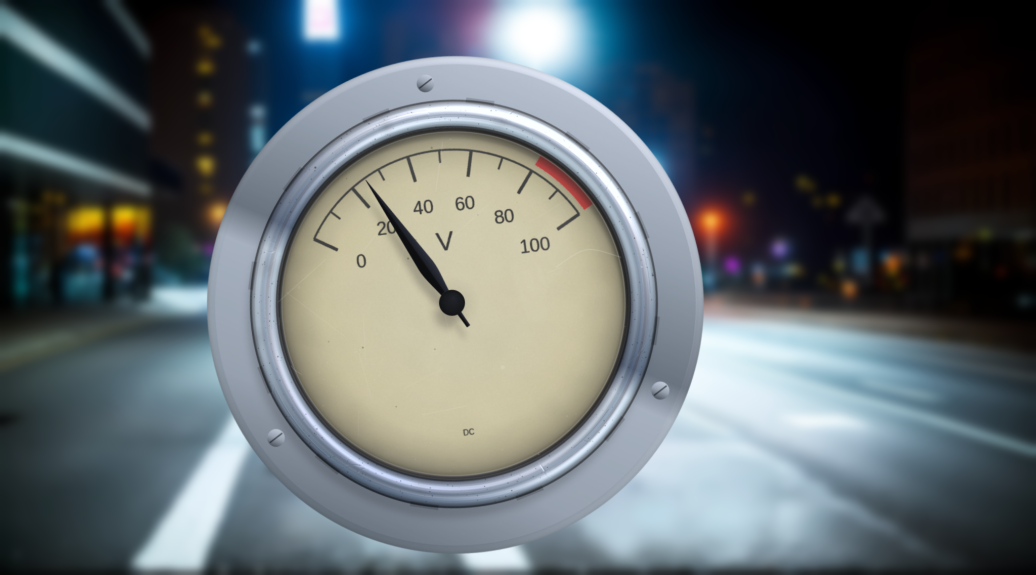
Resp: 25,V
